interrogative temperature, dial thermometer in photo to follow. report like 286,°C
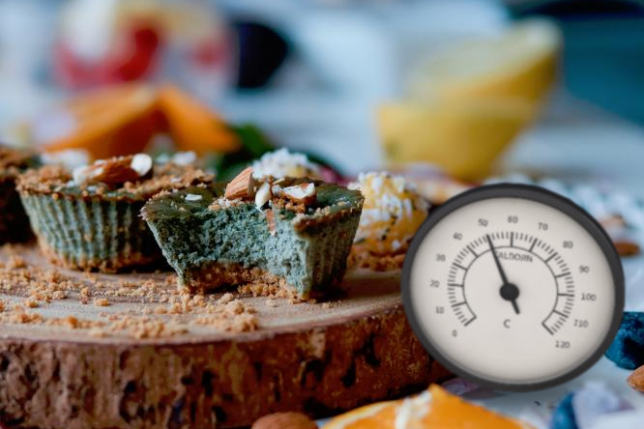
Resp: 50,°C
